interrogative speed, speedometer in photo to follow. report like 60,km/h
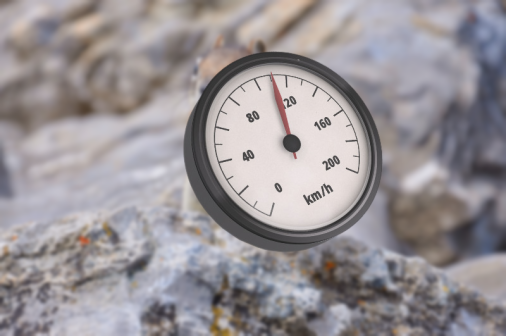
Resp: 110,km/h
